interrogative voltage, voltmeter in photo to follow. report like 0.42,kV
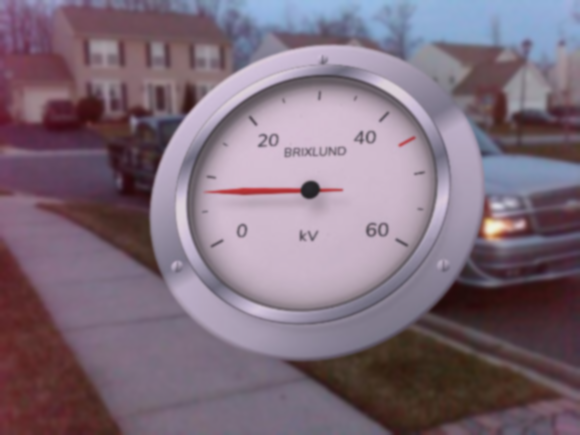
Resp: 7.5,kV
